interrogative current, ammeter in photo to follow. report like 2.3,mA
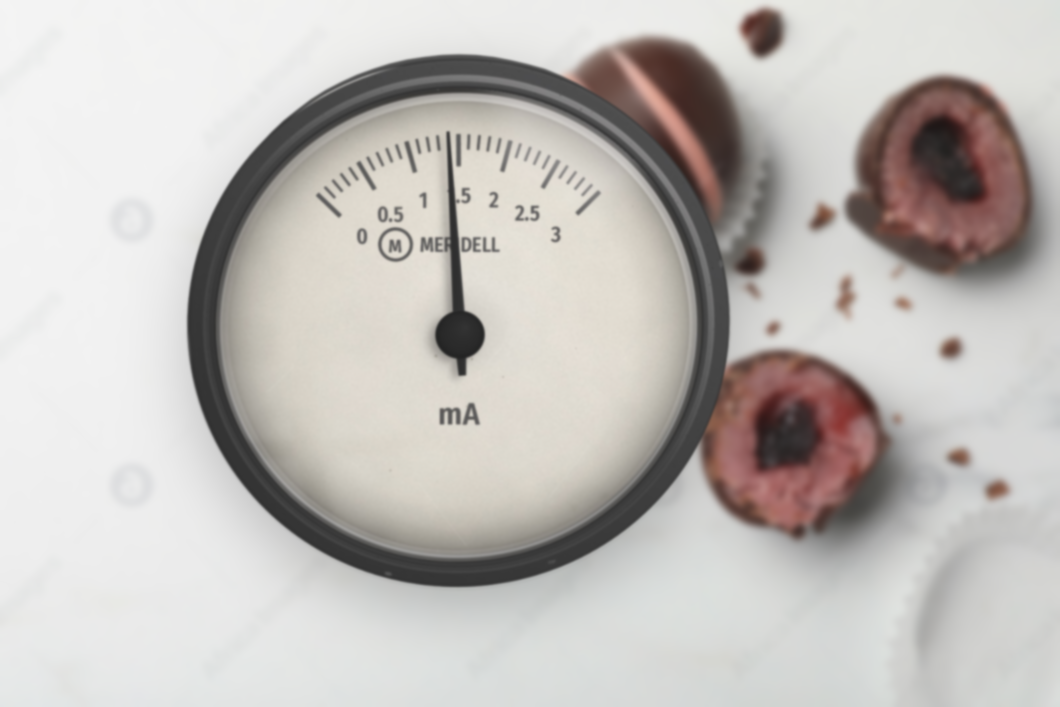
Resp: 1.4,mA
